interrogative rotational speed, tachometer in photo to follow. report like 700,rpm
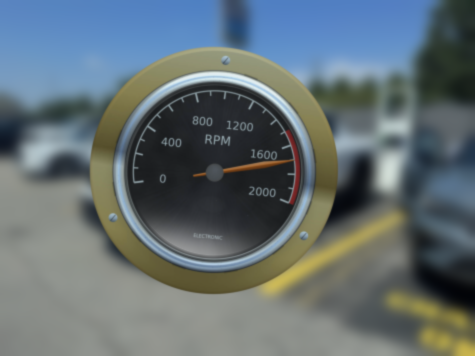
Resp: 1700,rpm
